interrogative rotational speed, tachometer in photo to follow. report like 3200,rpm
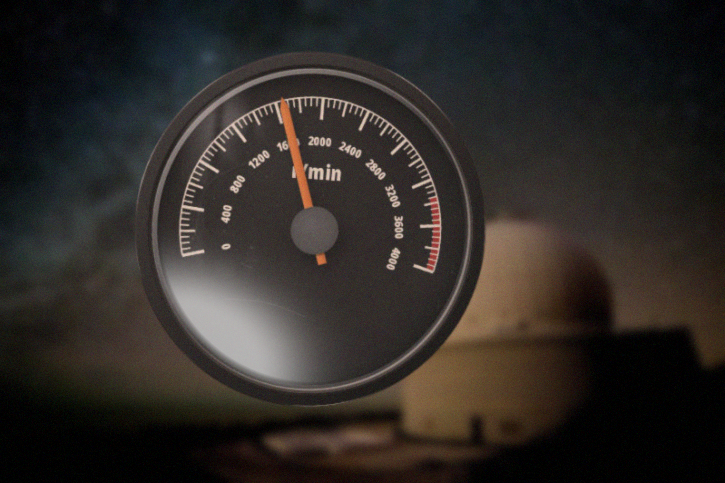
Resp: 1650,rpm
